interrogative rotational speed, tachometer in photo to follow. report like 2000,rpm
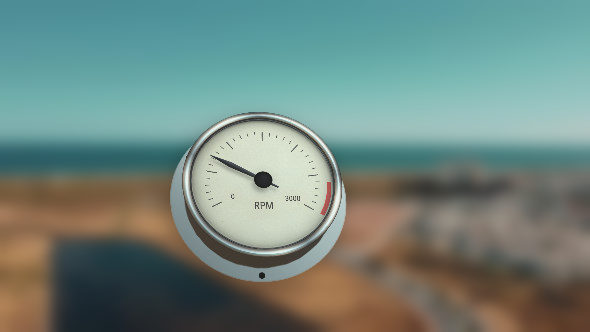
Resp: 700,rpm
